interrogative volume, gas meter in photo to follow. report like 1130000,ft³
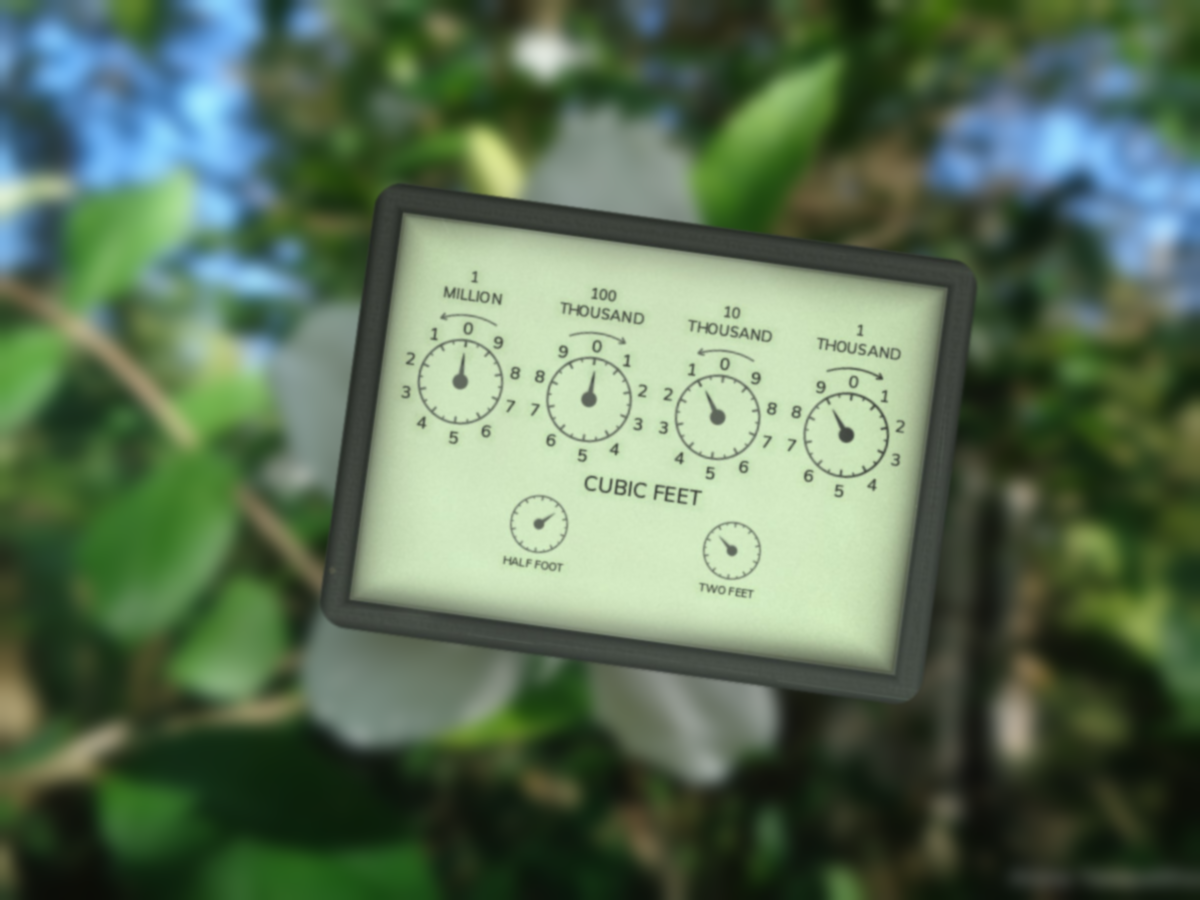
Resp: 900,ft³
